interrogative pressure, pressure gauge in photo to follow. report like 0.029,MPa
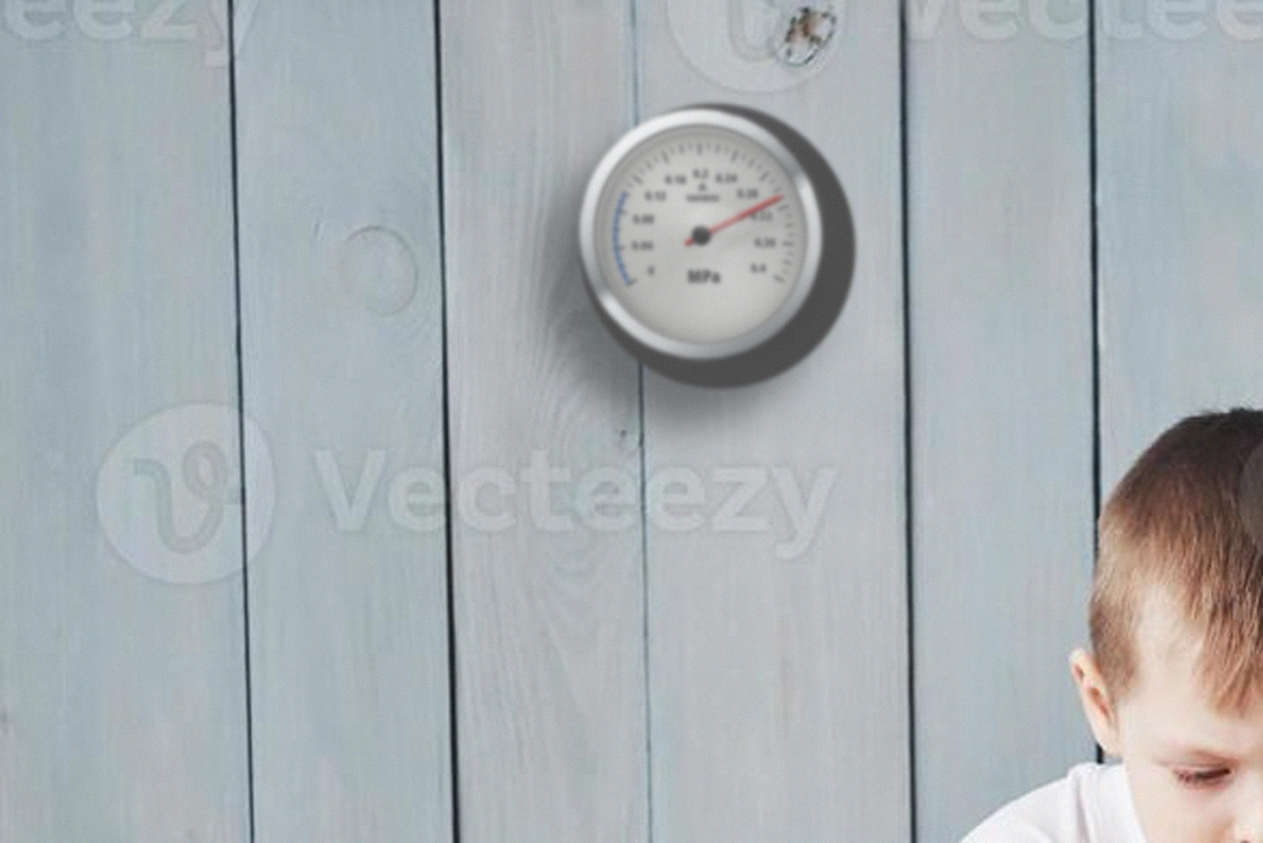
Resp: 0.31,MPa
